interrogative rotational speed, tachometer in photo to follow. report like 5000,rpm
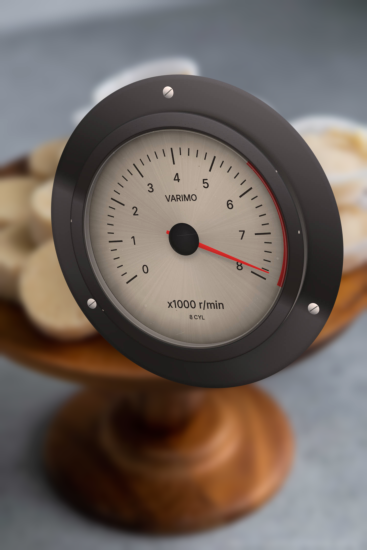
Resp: 7800,rpm
